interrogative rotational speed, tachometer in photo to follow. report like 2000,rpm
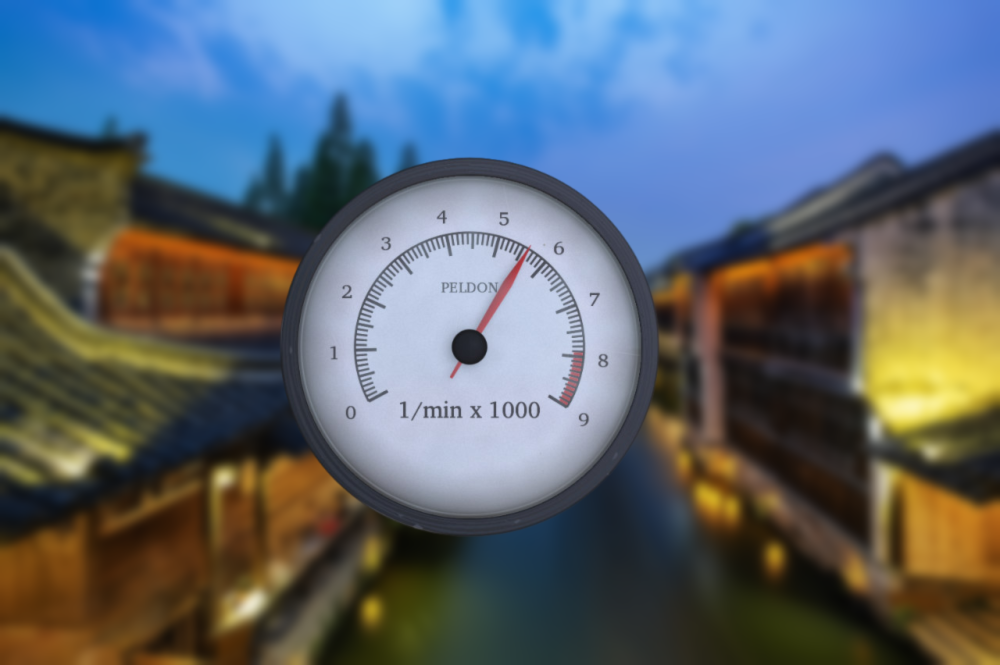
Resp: 5600,rpm
